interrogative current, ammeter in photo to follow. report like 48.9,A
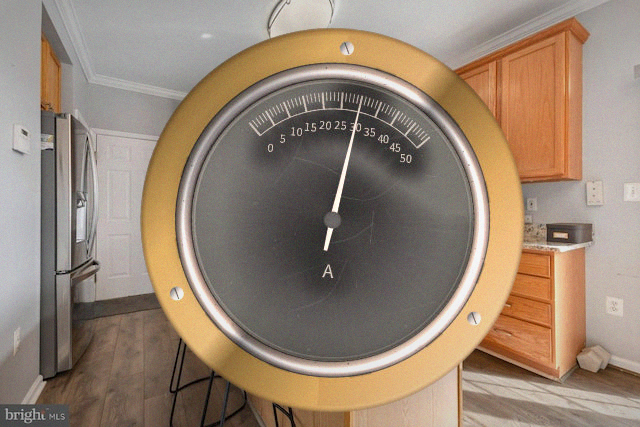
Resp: 30,A
